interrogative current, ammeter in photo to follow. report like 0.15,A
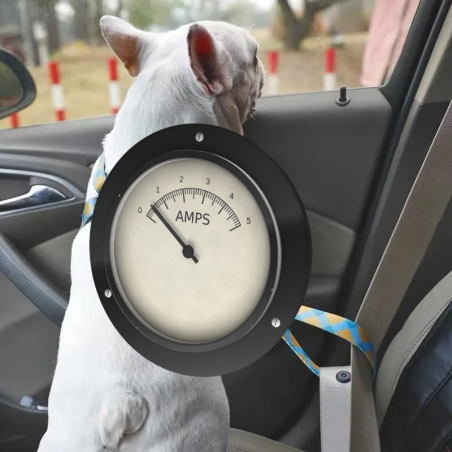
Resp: 0.5,A
